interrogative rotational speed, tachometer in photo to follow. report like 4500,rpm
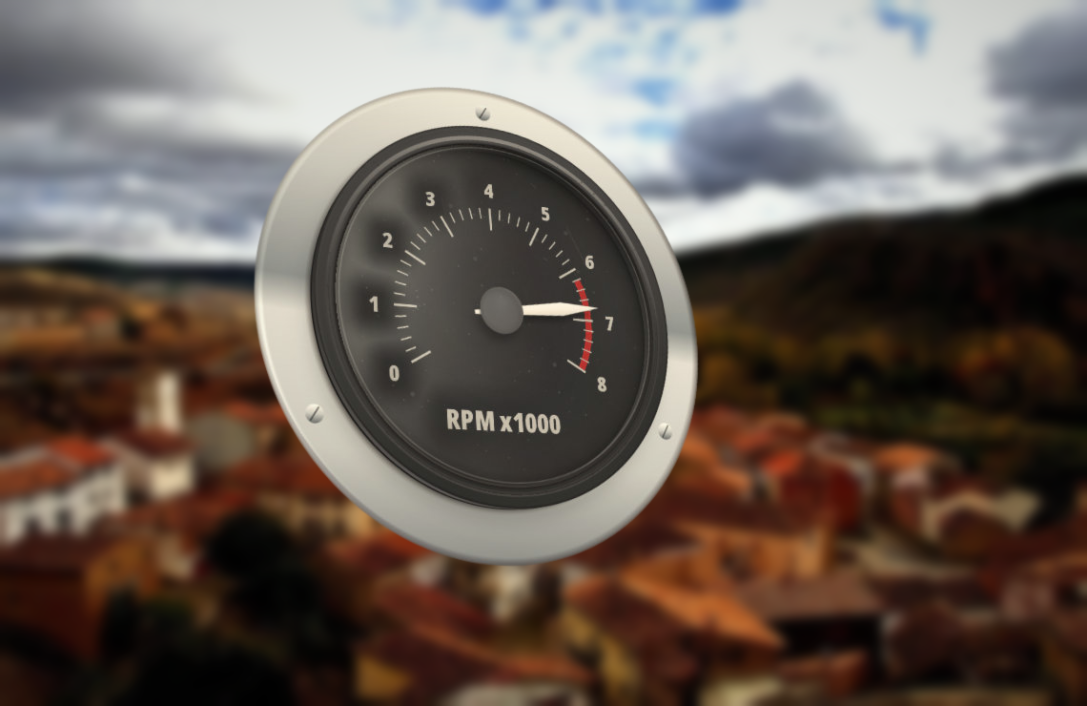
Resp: 6800,rpm
